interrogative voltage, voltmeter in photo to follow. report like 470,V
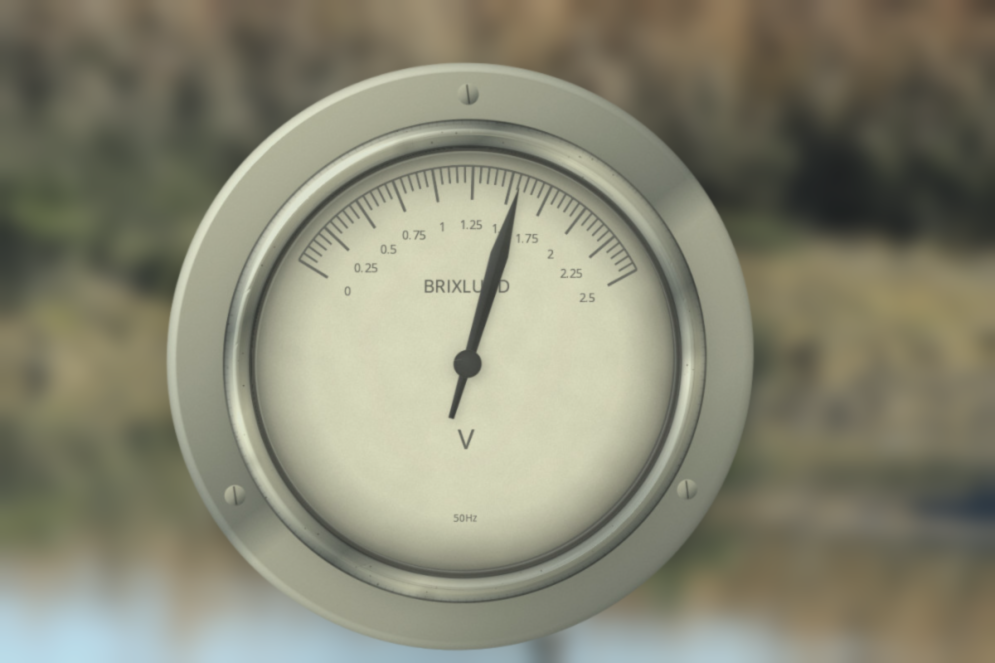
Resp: 1.55,V
